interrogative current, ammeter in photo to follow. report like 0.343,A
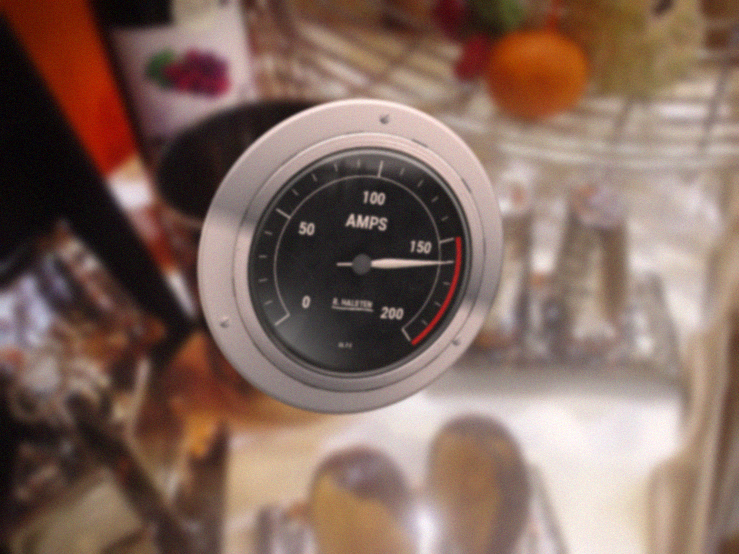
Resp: 160,A
